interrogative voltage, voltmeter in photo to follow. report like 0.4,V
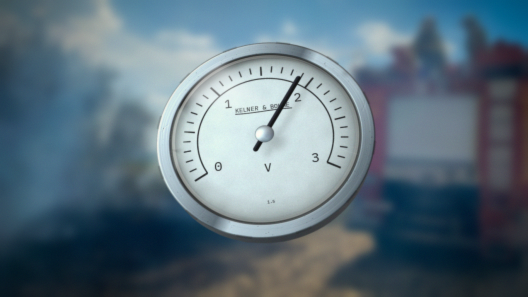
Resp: 1.9,V
